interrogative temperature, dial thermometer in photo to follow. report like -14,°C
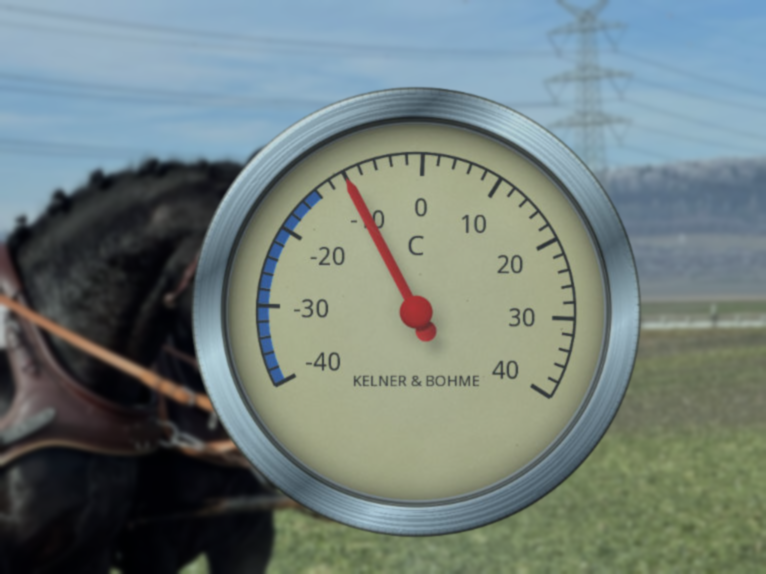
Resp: -10,°C
